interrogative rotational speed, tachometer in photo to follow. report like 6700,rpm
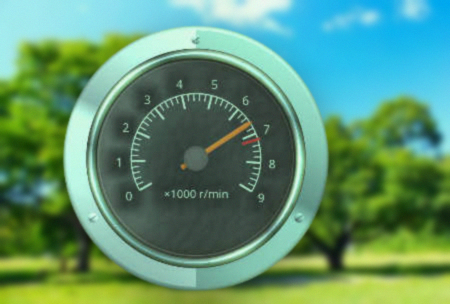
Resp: 6600,rpm
